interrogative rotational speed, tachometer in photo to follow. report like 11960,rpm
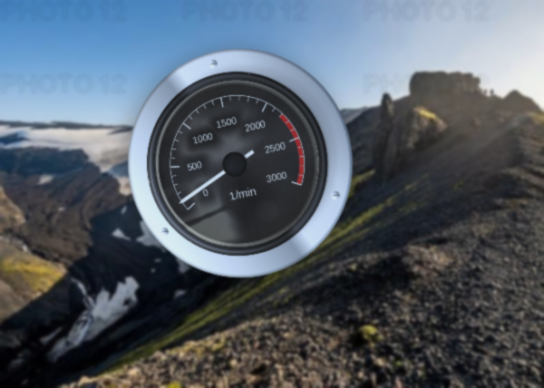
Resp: 100,rpm
